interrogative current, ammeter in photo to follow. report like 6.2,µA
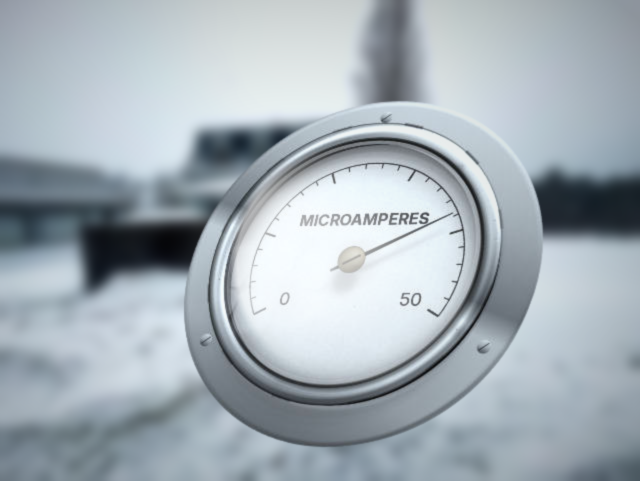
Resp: 38,µA
